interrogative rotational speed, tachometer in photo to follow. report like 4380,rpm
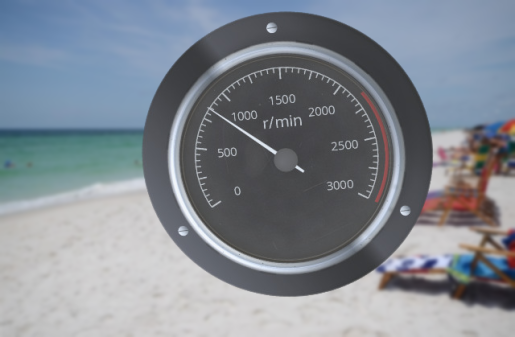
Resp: 850,rpm
